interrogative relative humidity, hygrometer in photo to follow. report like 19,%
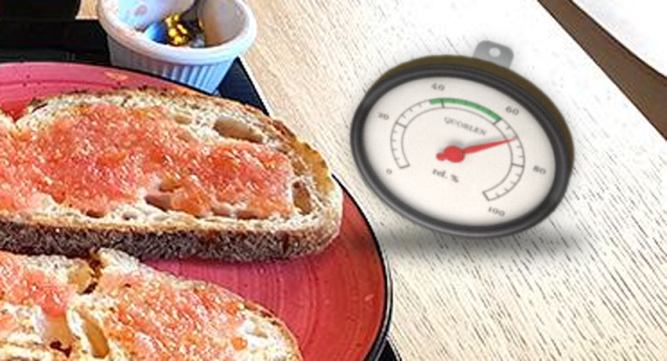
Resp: 68,%
